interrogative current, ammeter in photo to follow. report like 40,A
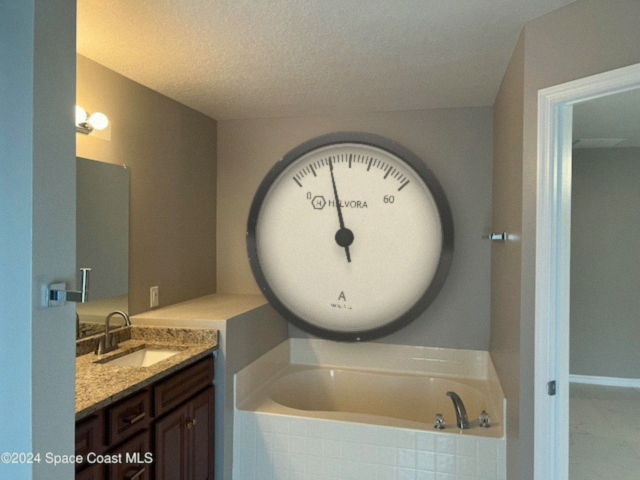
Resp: 20,A
